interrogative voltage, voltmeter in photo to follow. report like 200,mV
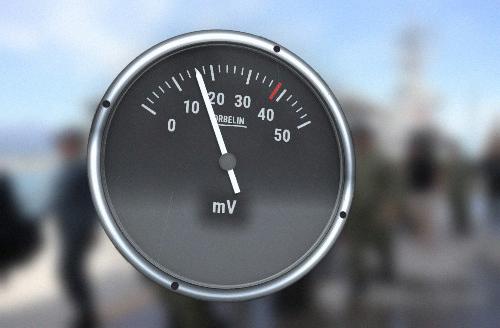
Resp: 16,mV
